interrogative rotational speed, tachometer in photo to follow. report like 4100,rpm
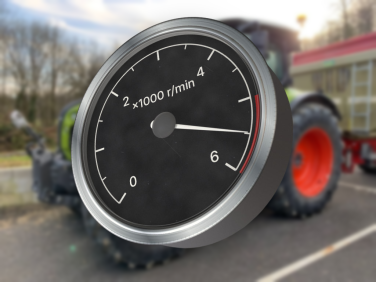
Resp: 5500,rpm
